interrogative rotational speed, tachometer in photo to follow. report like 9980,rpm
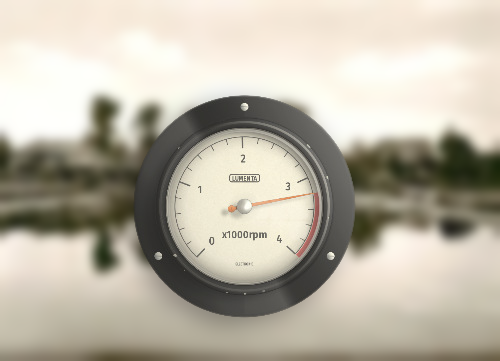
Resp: 3200,rpm
